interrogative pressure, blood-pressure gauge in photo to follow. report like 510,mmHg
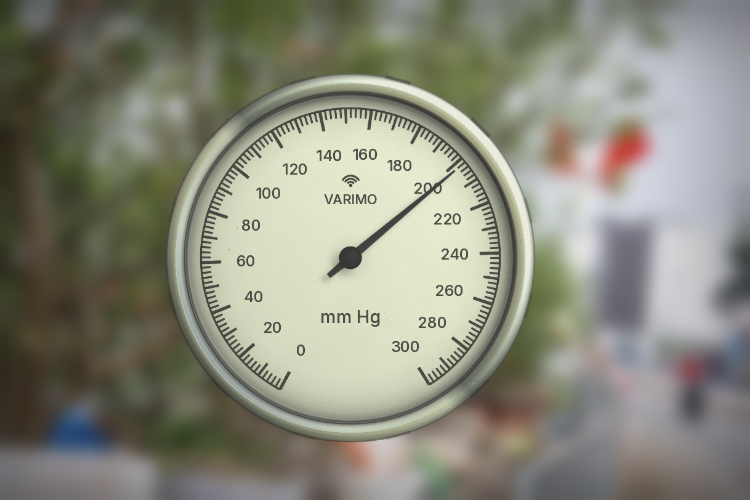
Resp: 202,mmHg
